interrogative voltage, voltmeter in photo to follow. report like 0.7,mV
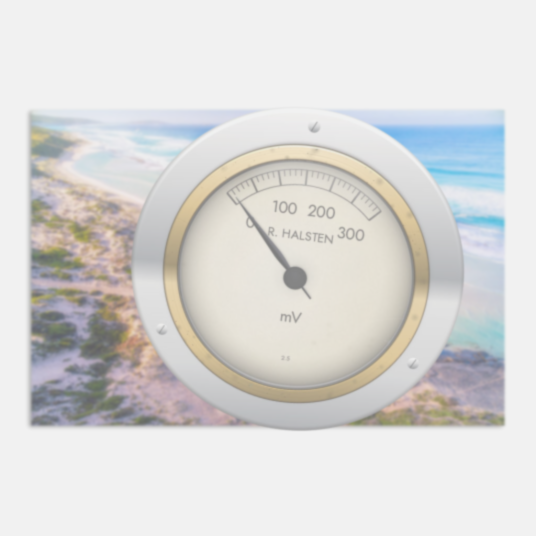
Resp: 10,mV
